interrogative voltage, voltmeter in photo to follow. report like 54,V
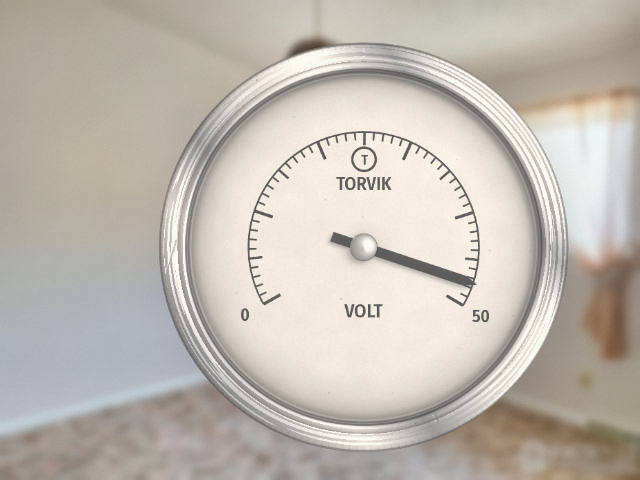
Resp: 47.5,V
